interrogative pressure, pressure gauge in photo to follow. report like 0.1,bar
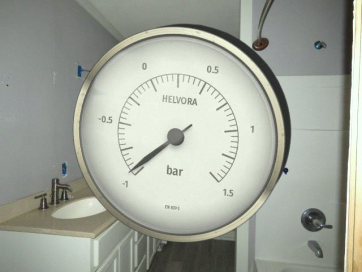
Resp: -0.95,bar
